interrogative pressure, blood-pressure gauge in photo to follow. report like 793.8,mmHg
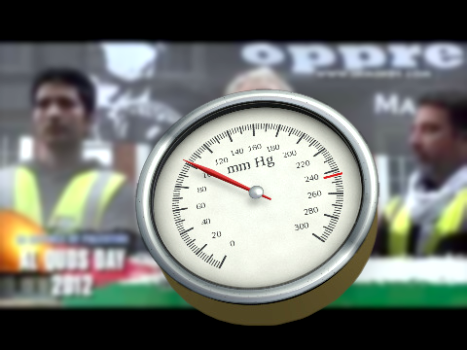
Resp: 100,mmHg
